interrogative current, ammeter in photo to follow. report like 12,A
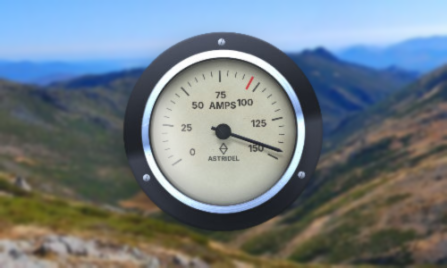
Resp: 145,A
